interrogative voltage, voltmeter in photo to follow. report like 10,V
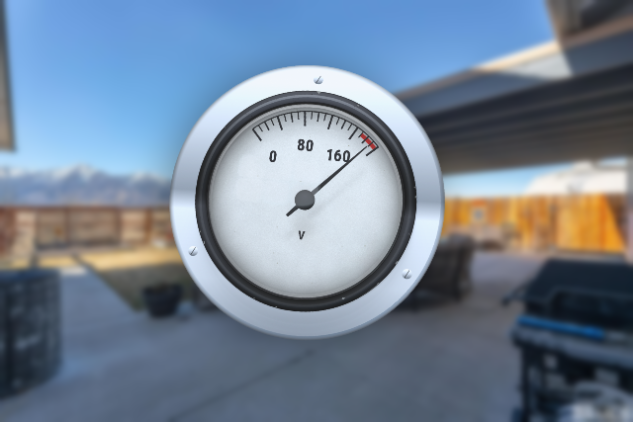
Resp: 190,V
